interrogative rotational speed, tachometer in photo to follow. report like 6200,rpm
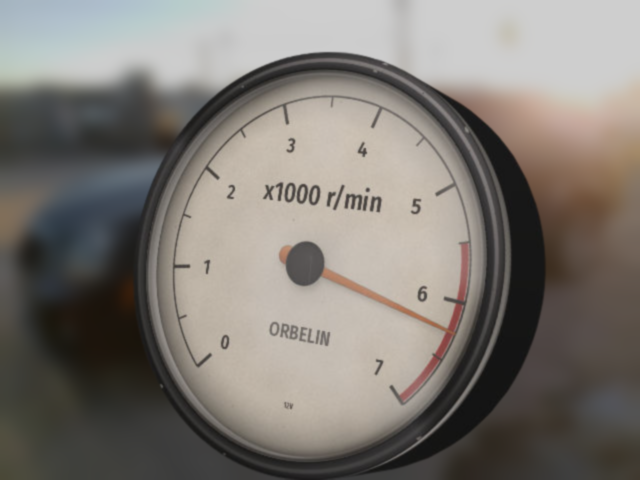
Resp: 6250,rpm
